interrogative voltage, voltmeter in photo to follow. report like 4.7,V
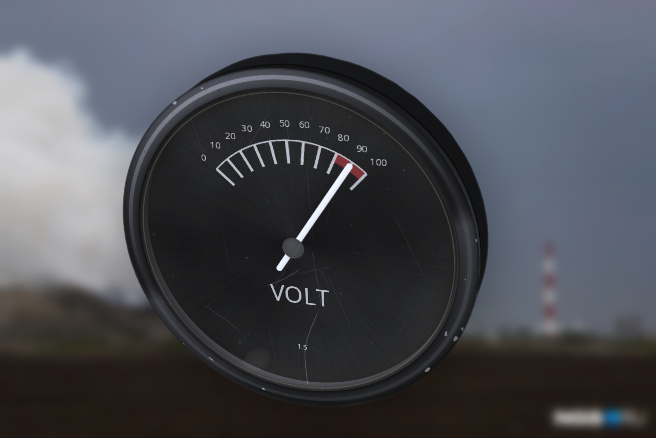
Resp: 90,V
